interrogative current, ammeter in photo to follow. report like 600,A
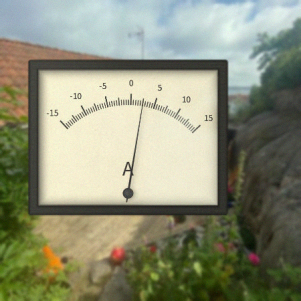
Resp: 2.5,A
